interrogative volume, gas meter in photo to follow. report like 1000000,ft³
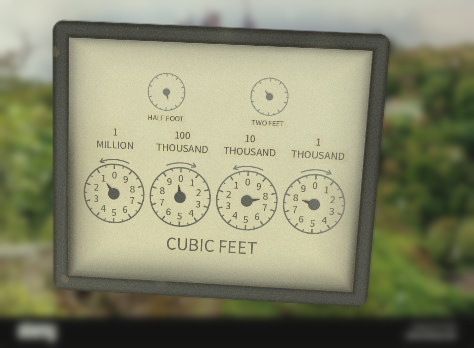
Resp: 97800,ft³
